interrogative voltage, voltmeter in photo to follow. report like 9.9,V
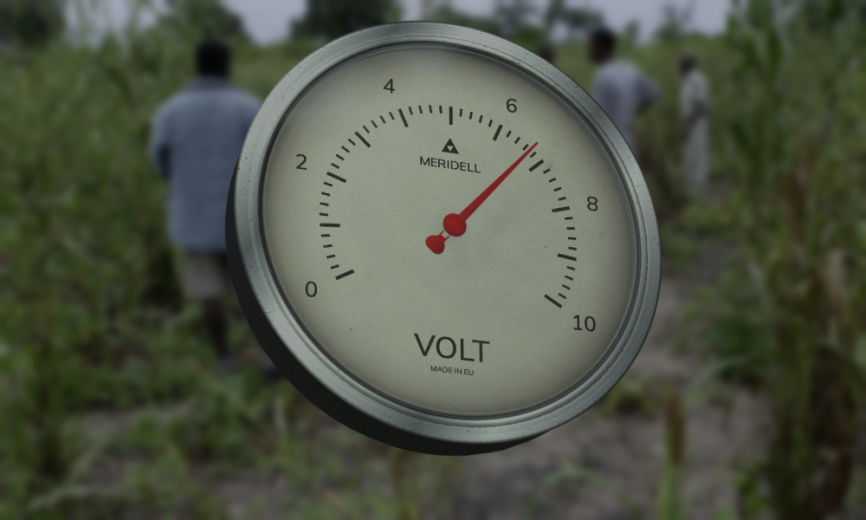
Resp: 6.7,V
